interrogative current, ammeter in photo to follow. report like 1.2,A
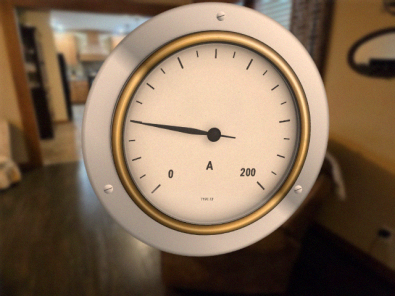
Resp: 40,A
